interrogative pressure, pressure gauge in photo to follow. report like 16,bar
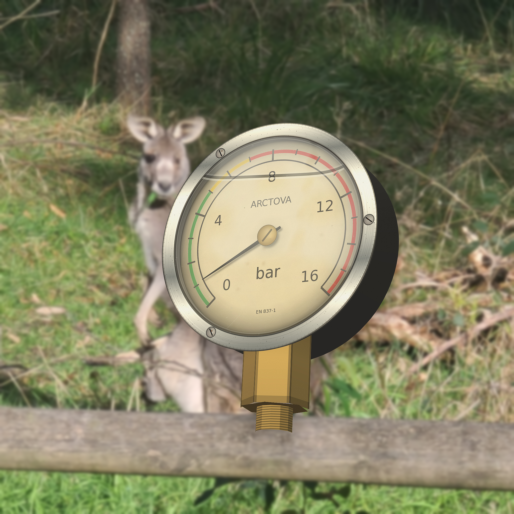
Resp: 1,bar
